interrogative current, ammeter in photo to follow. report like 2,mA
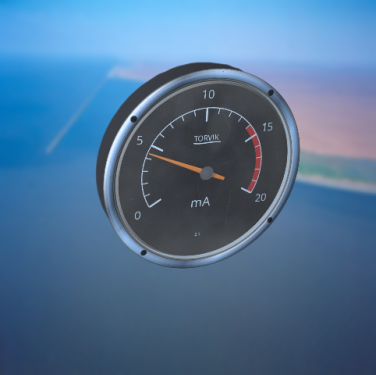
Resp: 4.5,mA
